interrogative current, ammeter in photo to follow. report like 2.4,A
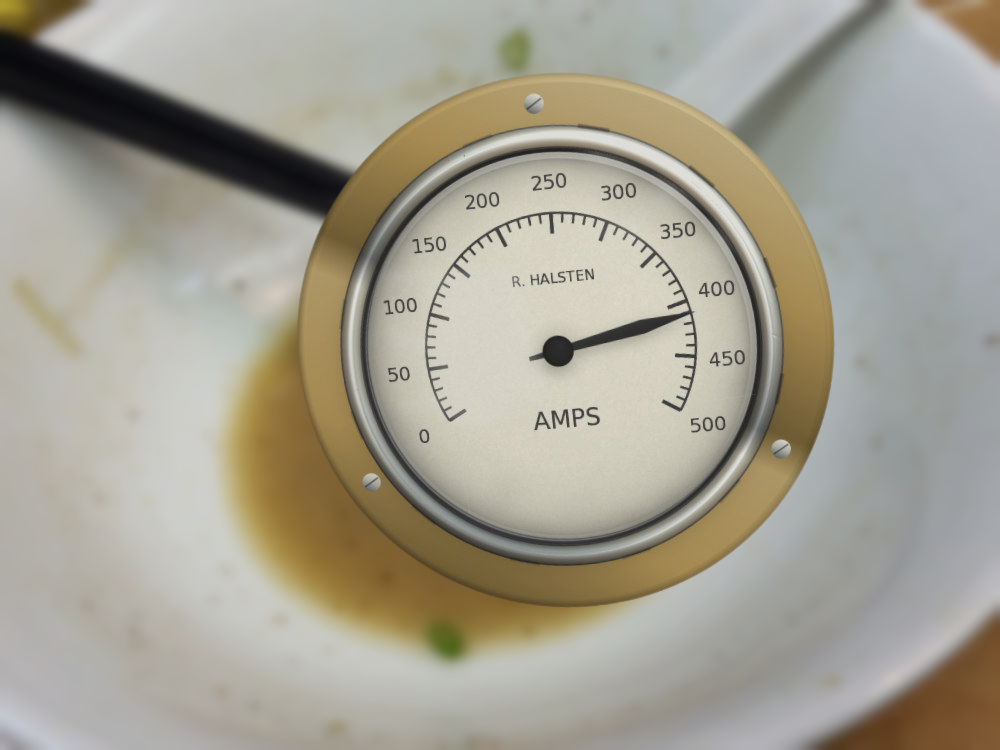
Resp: 410,A
